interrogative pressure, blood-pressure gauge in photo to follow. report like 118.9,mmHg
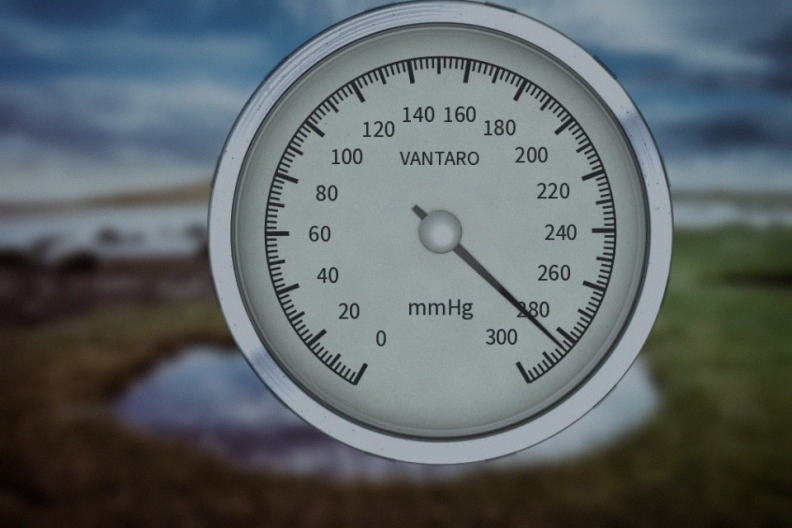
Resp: 284,mmHg
